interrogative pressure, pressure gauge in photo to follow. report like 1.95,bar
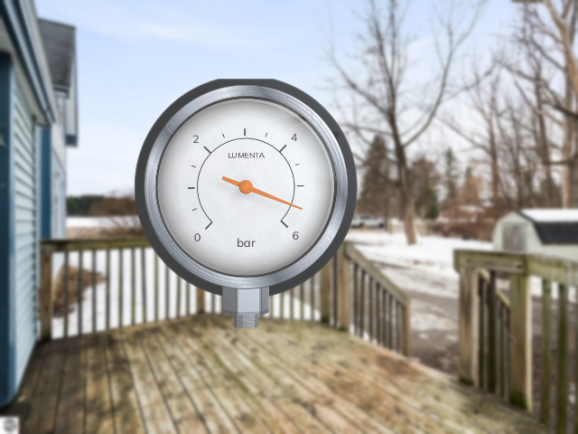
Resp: 5.5,bar
